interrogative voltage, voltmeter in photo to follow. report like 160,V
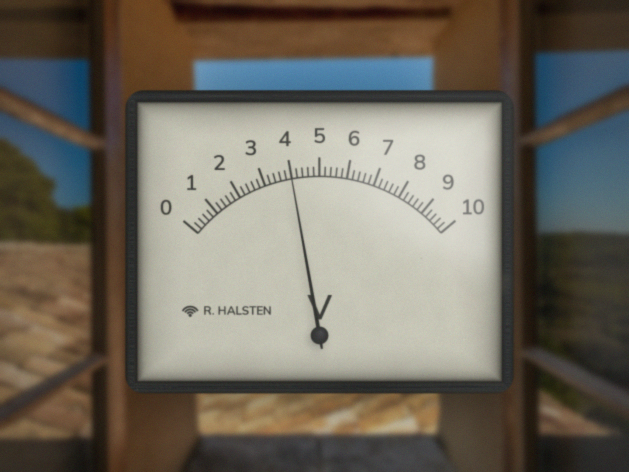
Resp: 4,V
